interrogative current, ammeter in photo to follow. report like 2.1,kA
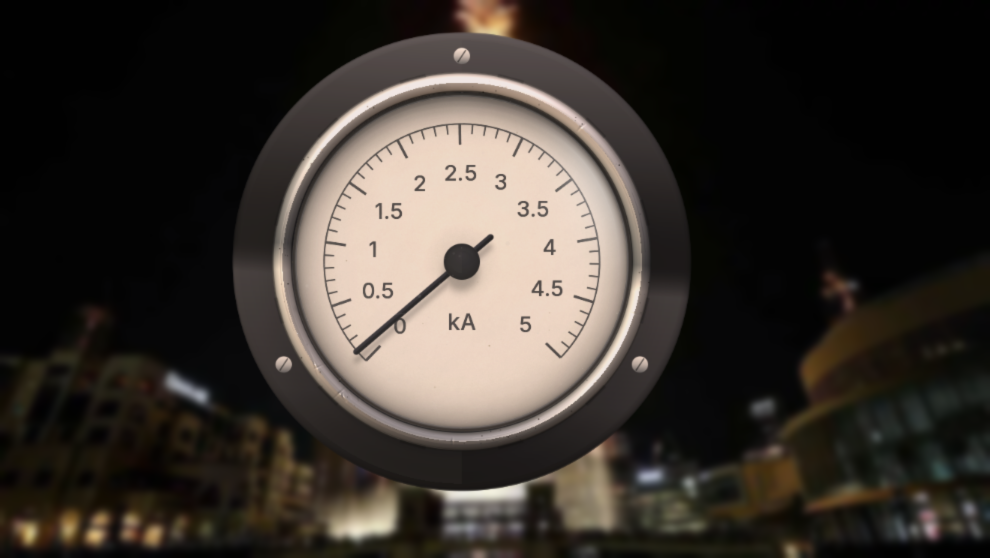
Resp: 0.1,kA
